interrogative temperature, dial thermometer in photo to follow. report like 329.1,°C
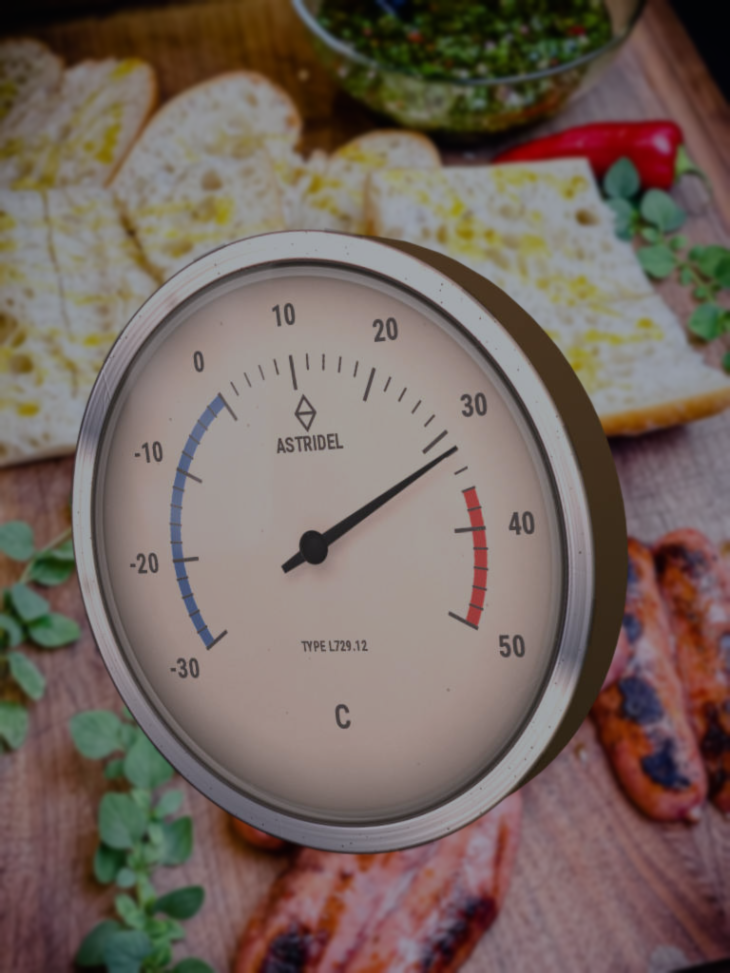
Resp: 32,°C
